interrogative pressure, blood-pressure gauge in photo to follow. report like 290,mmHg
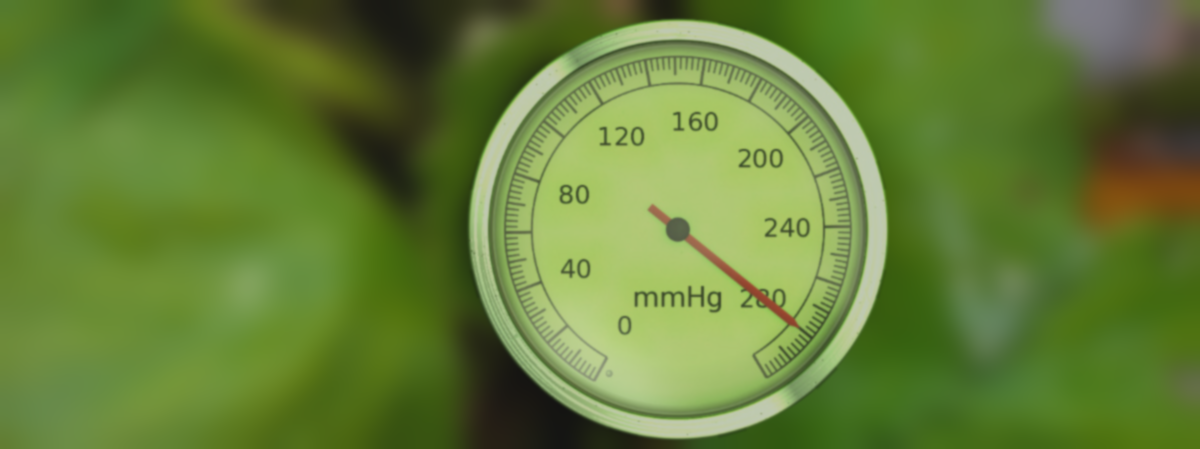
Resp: 280,mmHg
